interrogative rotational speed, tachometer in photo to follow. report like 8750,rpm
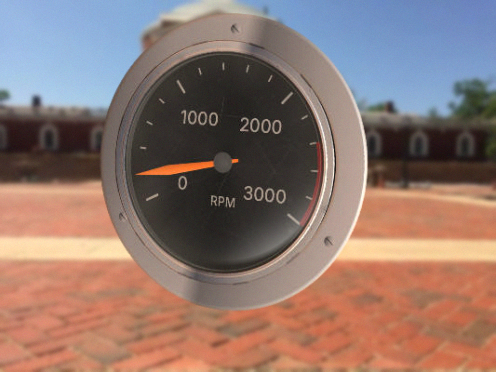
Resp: 200,rpm
